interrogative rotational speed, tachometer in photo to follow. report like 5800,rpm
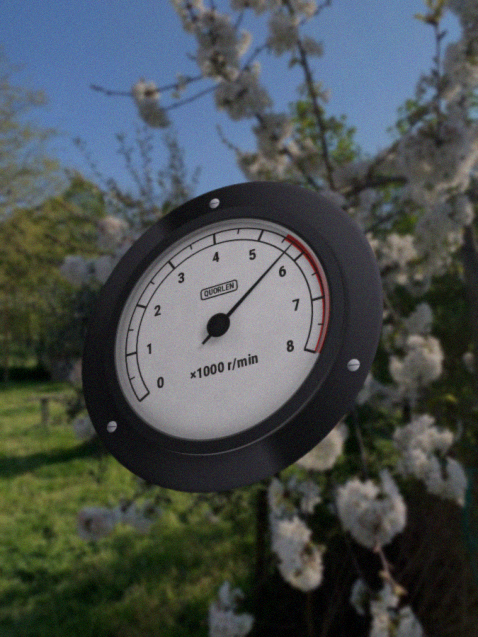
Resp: 5750,rpm
